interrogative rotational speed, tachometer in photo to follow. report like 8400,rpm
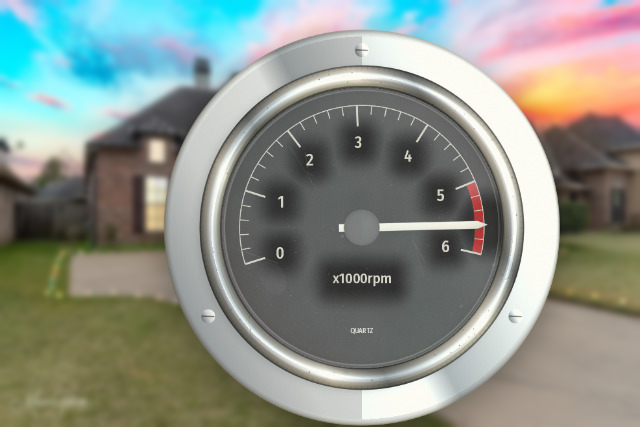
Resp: 5600,rpm
